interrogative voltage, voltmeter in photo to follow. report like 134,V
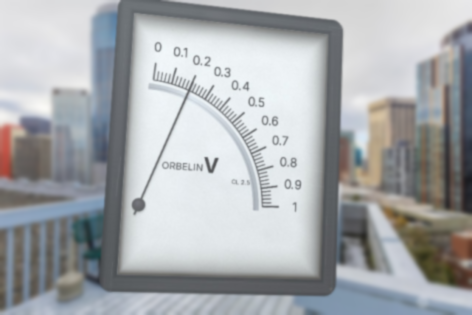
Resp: 0.2,V
